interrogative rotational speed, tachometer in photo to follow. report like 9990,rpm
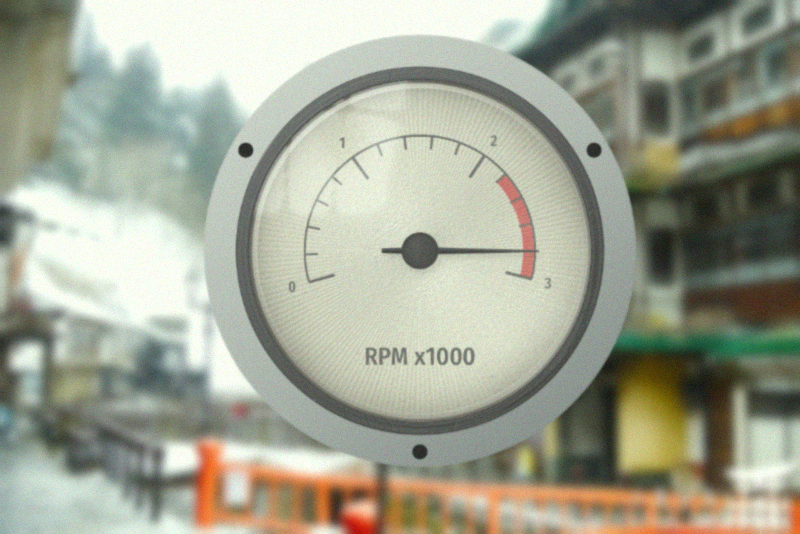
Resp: 2800,rpm
